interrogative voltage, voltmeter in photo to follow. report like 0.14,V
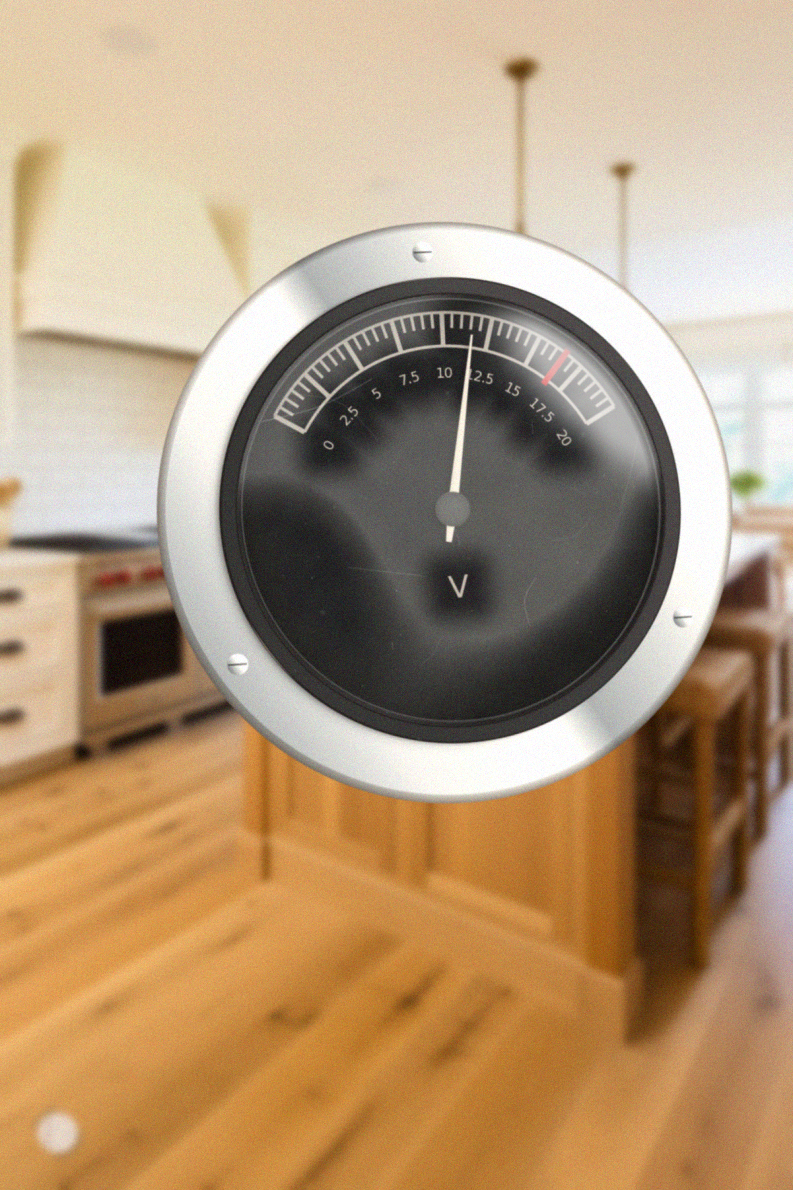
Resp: 11.5,V
